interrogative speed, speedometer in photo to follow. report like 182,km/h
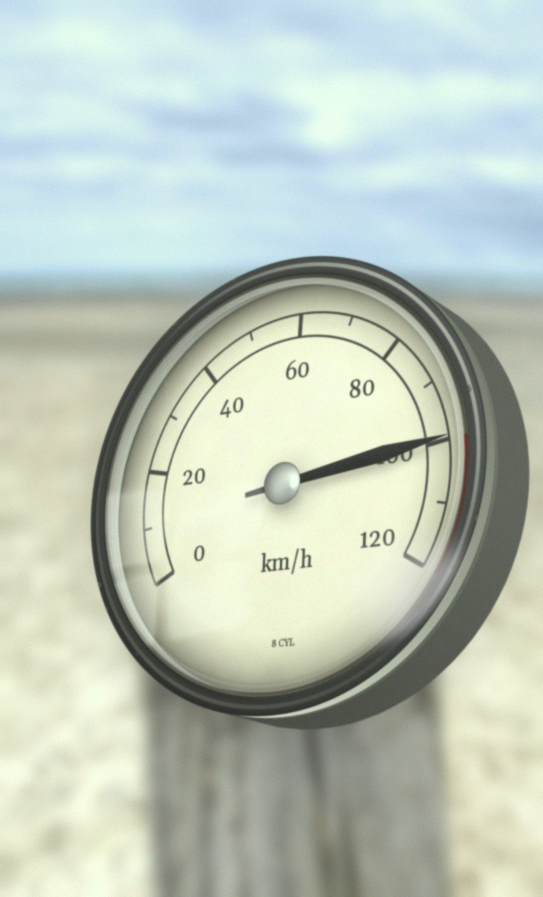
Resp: 100,km/h
